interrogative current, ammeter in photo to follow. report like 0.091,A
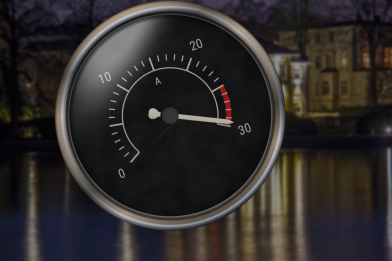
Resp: 29.5,A
